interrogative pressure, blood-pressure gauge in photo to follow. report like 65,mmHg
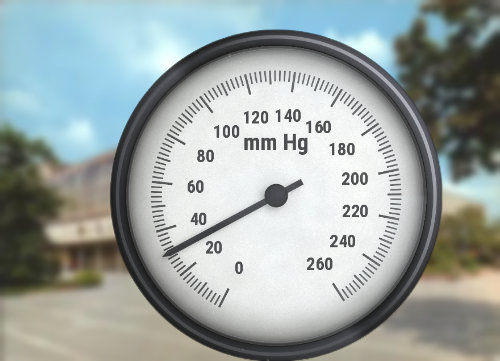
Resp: 30,mmHg
